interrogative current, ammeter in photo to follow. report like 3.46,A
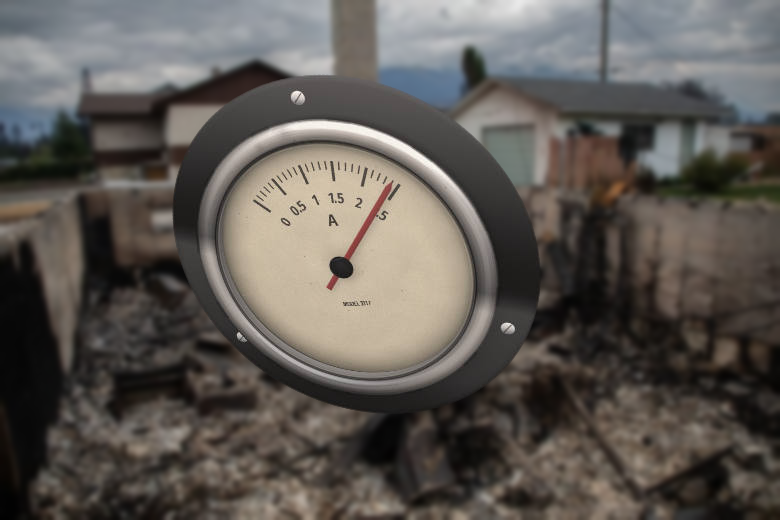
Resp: 2.4,A
